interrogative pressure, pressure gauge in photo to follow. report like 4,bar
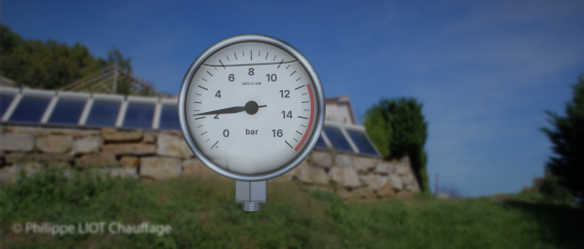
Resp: 2.25,bar
